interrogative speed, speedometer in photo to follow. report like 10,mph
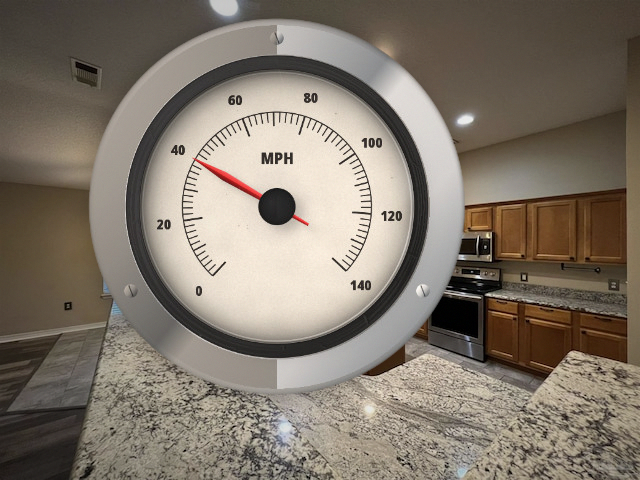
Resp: 40,mph
